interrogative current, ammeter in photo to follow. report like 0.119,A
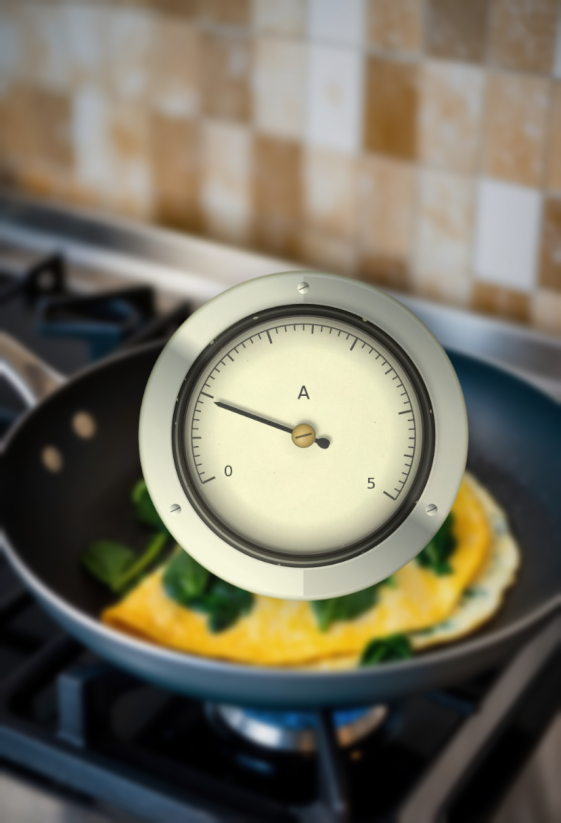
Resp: 0.95,A
